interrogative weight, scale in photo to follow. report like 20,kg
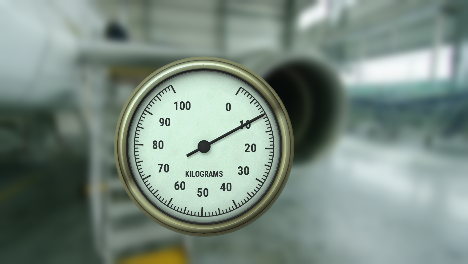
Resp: 10,kg
